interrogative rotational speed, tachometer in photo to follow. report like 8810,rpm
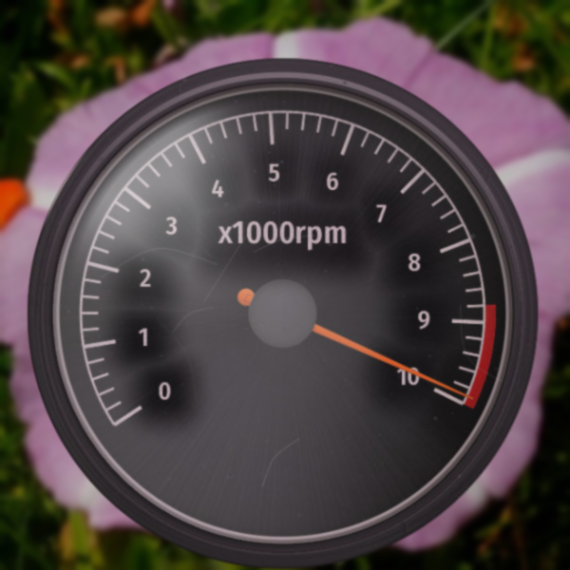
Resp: 9900,rpm
